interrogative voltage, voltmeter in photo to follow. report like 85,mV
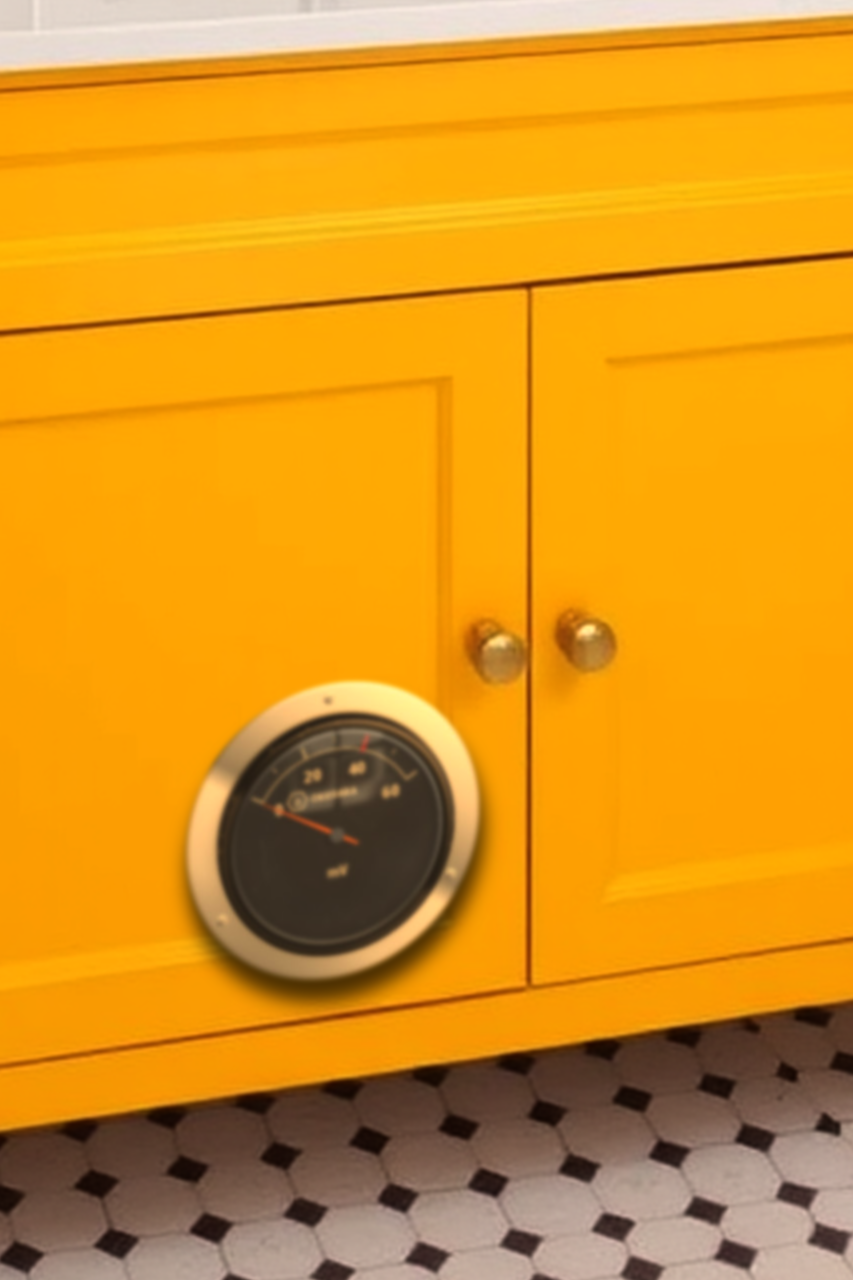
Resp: 0,mV
